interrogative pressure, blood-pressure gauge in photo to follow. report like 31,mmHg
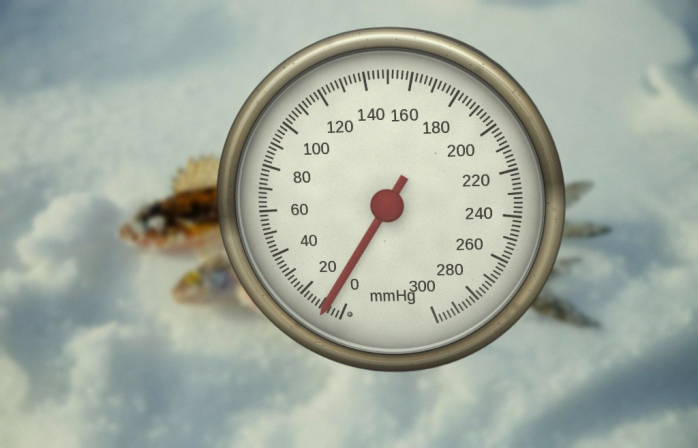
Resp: 8,mmHg
